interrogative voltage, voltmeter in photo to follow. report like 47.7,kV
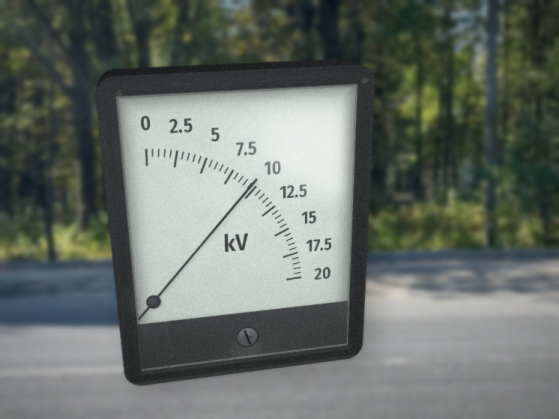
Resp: 9.5,kV
